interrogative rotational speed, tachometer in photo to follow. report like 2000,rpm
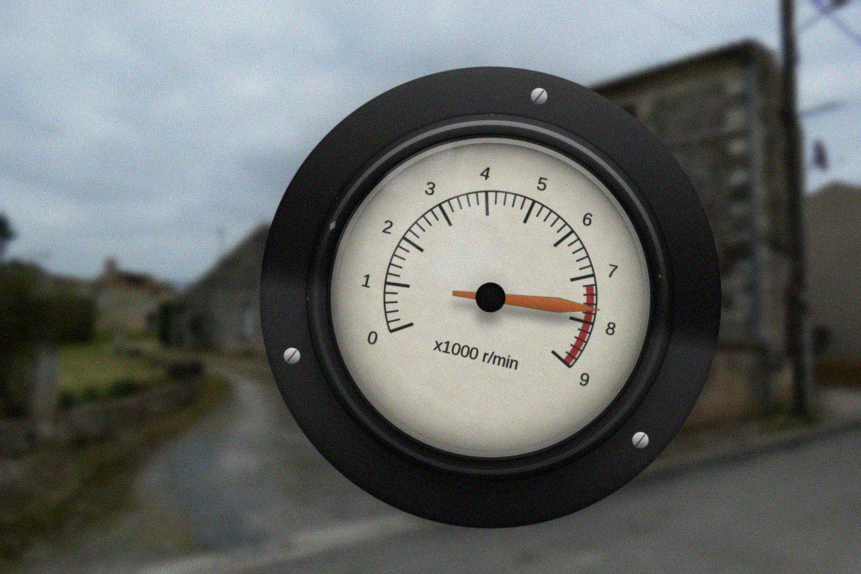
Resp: 7700,rpm
